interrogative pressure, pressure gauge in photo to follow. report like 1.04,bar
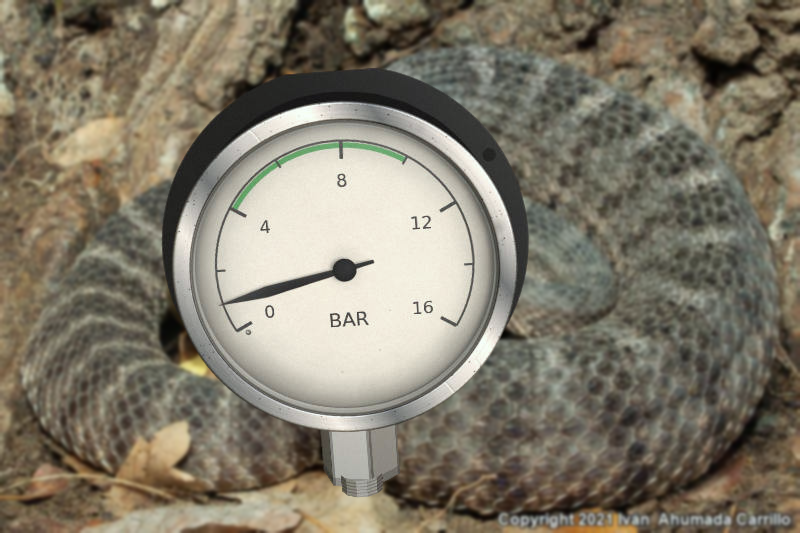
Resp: 1,bar
